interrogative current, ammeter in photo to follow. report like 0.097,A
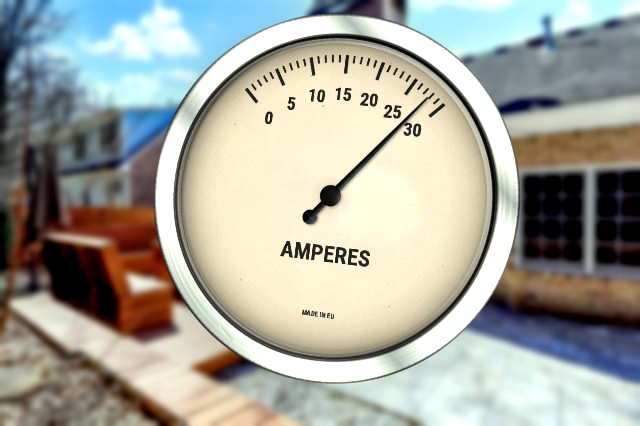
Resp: 28,A
